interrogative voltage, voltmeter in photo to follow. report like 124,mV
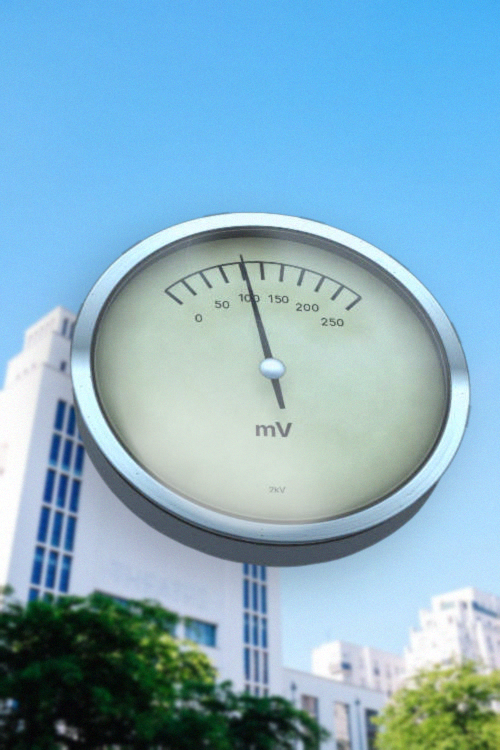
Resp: 100,mV
